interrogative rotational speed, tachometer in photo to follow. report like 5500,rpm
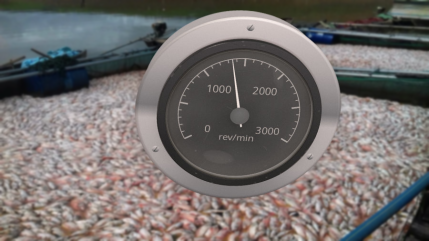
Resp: 1350,rpm
